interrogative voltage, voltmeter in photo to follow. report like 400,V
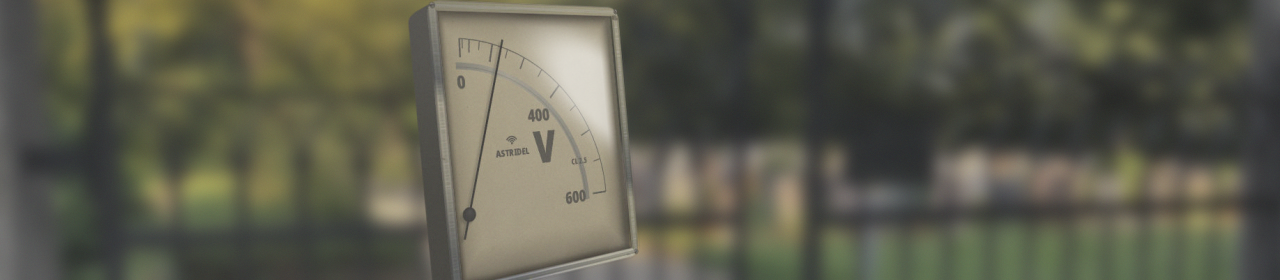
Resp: 225,V
